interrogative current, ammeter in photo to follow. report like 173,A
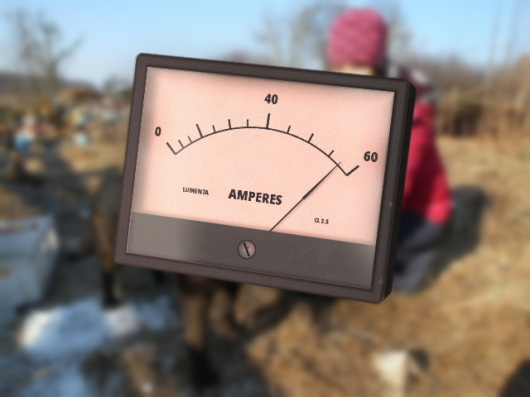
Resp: 57.5,A
